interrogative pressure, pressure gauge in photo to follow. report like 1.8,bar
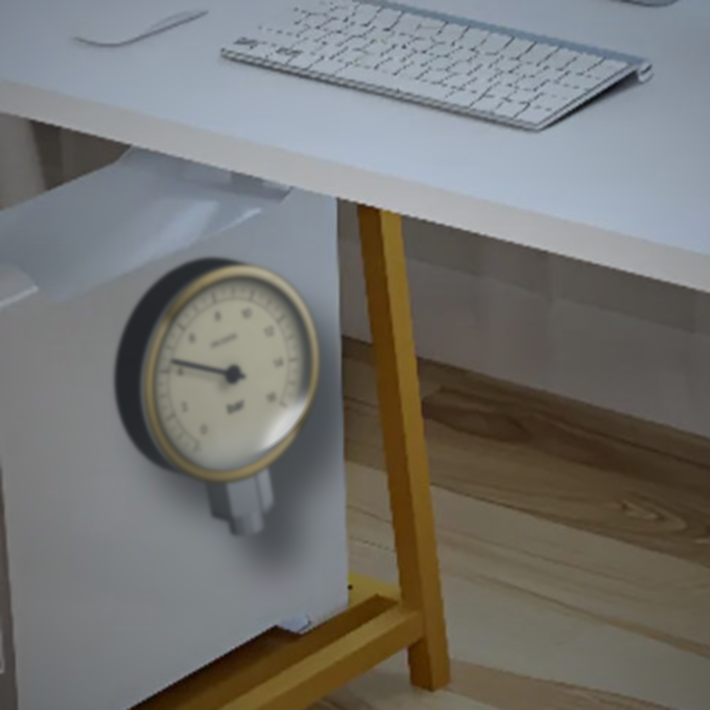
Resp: 4.5,bar
